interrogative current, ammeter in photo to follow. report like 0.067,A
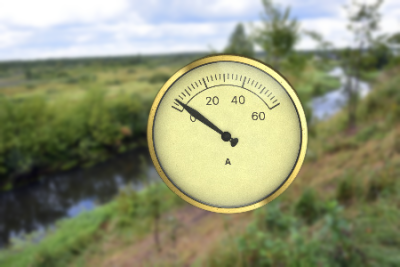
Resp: 4,A
